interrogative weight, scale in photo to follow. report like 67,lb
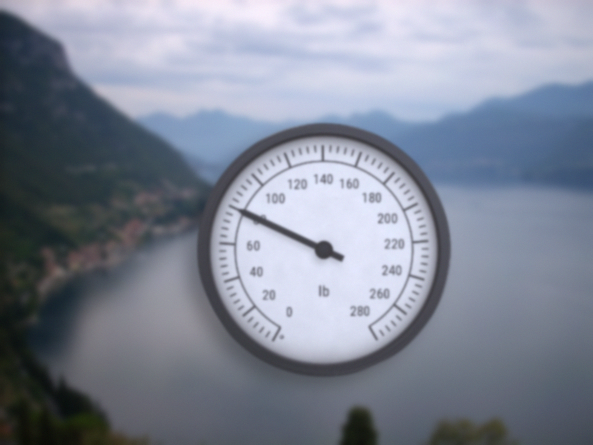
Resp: 80,lb
